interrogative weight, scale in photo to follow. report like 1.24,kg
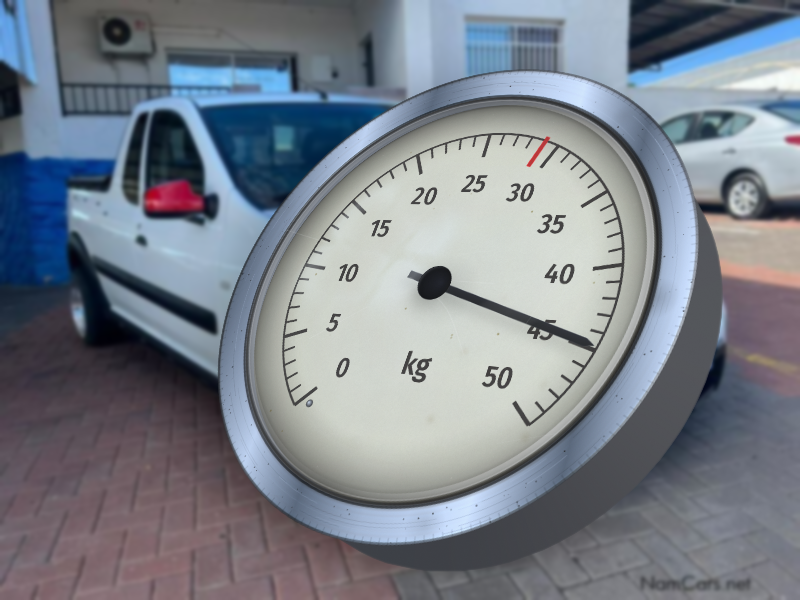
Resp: 45,kg
